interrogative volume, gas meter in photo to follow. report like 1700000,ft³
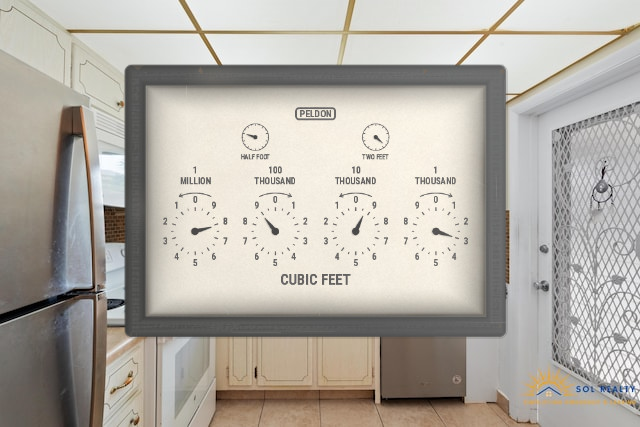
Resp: 789300,ft³
